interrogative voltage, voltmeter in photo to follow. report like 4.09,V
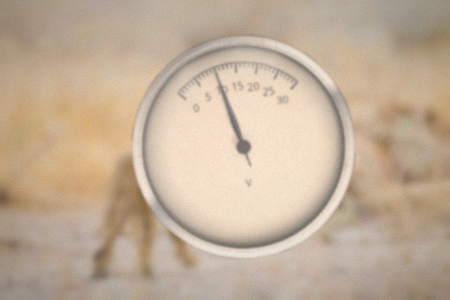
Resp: 10,V
